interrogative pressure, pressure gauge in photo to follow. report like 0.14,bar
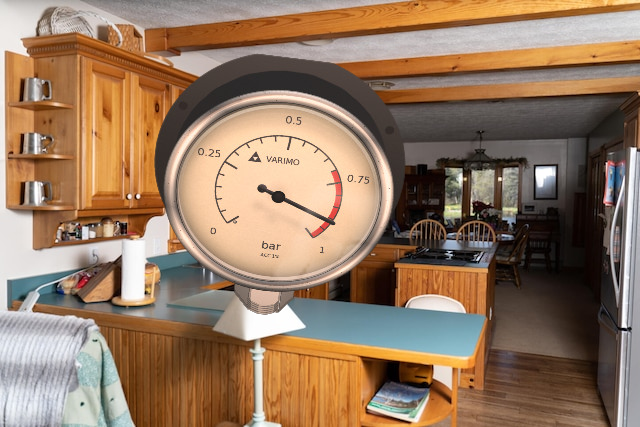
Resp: 0.9,bar
